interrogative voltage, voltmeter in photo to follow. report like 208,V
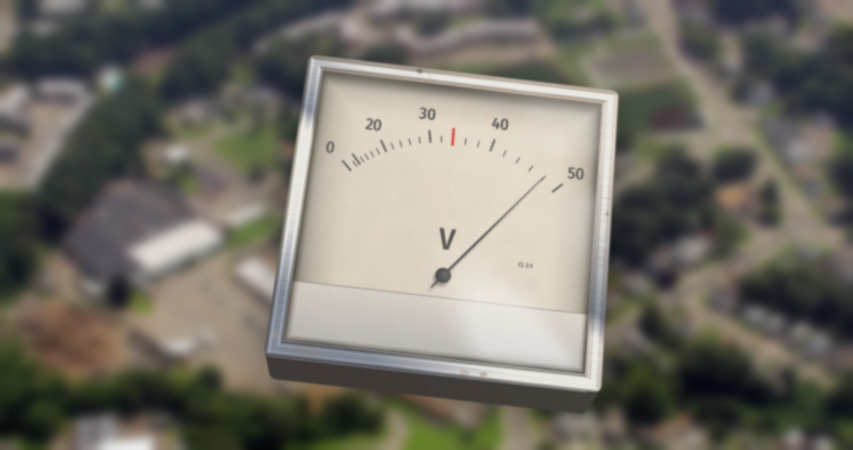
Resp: 48,V
